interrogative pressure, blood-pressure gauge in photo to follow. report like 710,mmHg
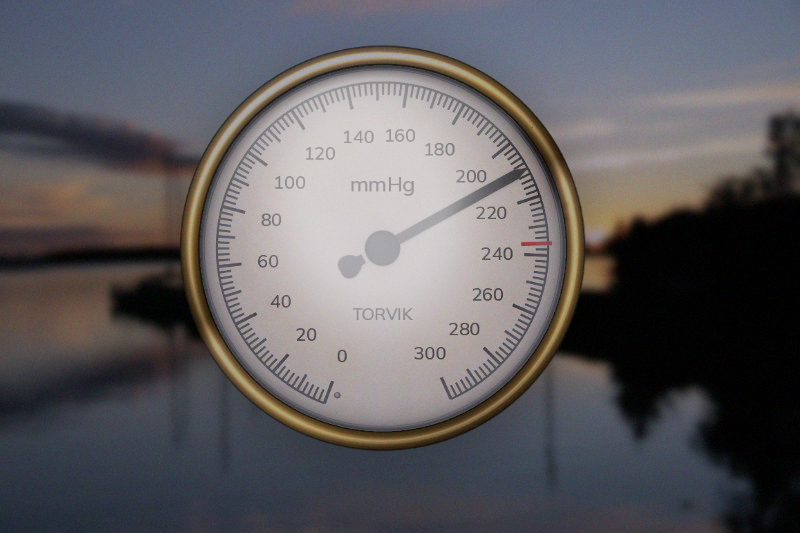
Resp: 210,mmHg
